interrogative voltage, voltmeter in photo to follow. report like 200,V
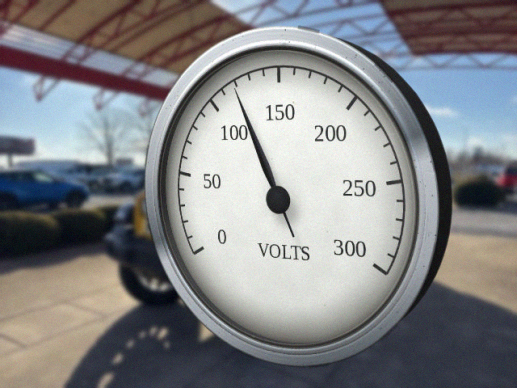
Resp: 120,V
